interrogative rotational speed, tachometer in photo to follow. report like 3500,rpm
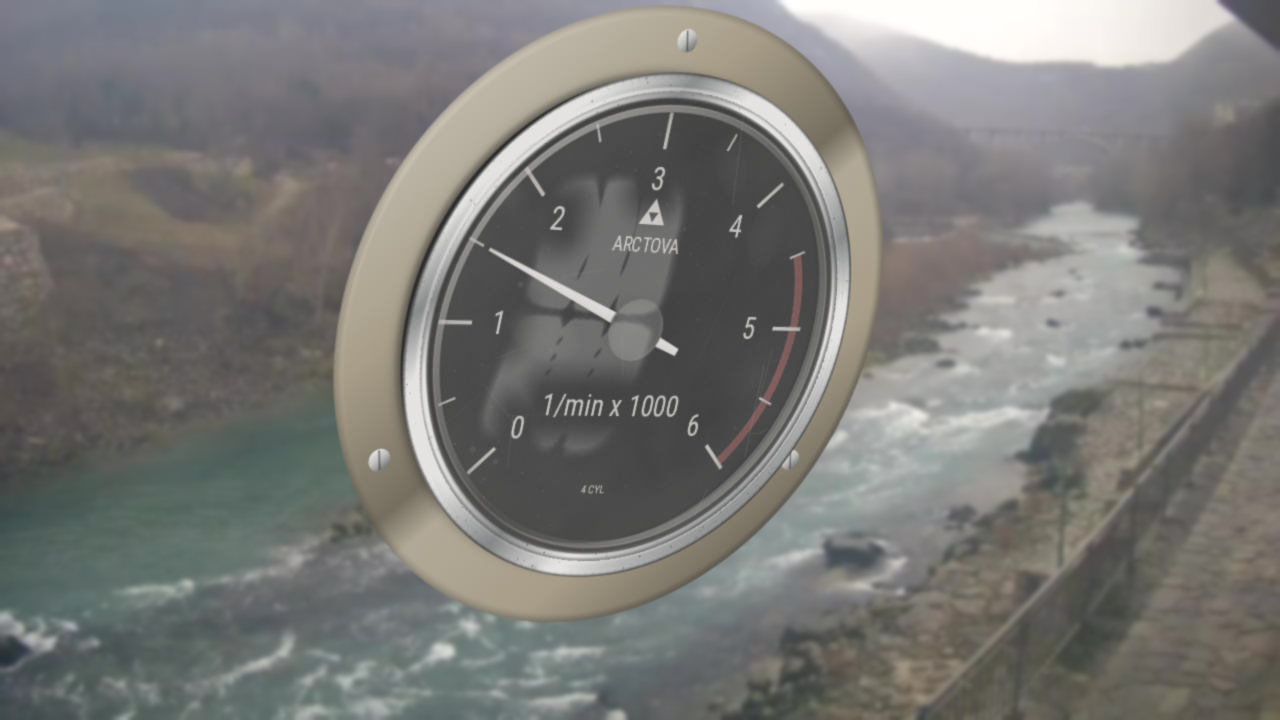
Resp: 1500,rpm
